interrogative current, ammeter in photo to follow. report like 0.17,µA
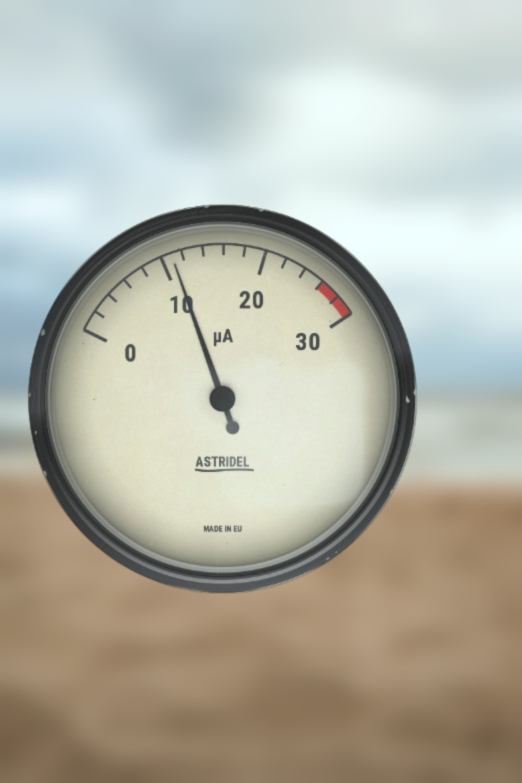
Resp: 11,µA
